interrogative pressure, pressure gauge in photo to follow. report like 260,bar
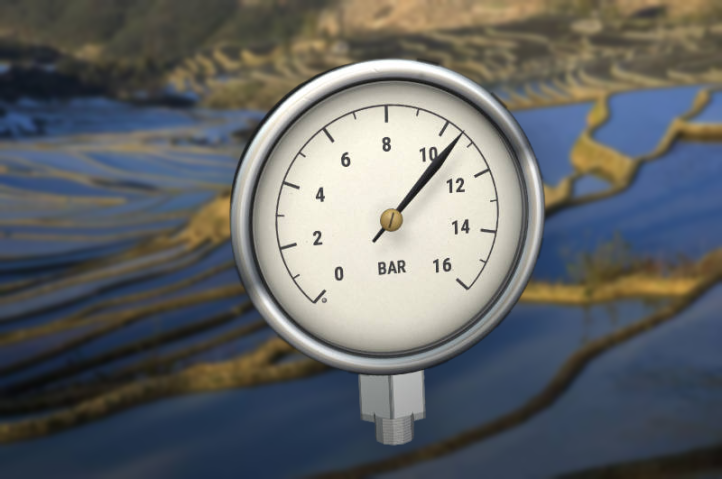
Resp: 10.5,bar
